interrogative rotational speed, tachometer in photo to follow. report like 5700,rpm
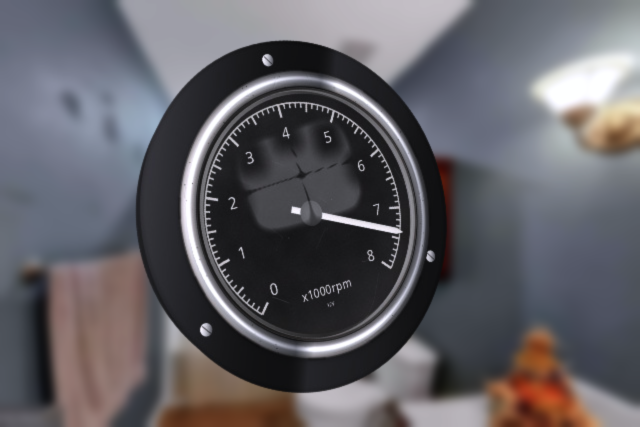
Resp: 7400,rpm
